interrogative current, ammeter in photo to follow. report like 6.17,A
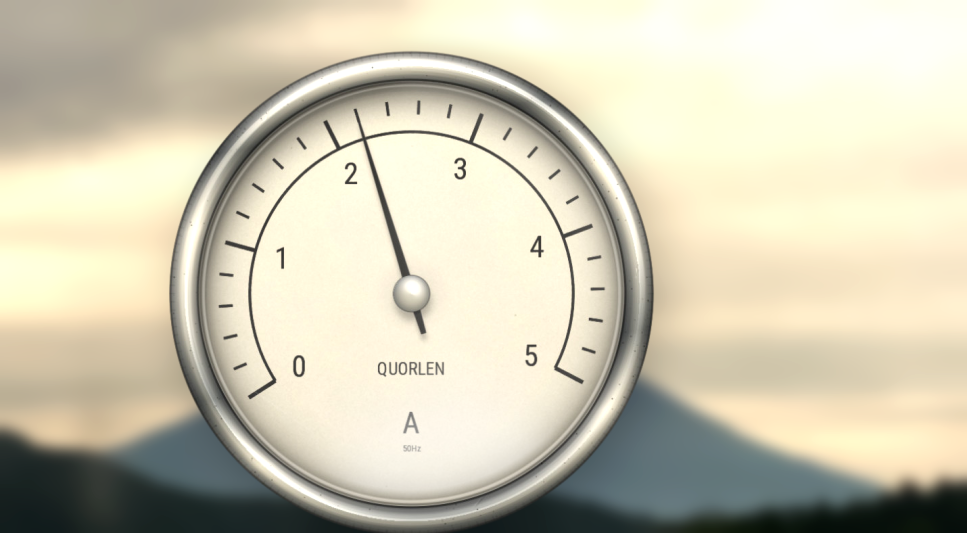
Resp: 2.2,A
